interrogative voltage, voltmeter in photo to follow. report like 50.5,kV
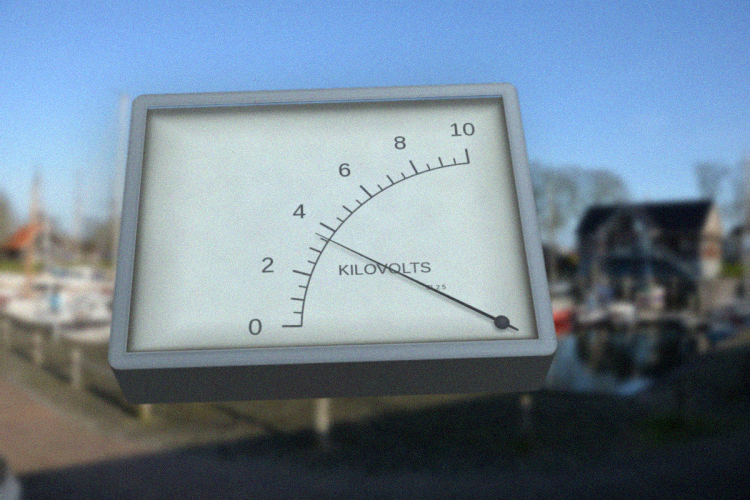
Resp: 3.5,kV
